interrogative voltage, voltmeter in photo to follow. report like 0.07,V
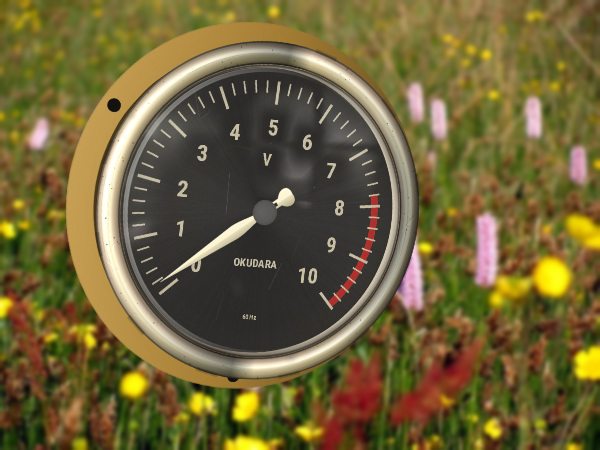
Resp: 0.2,V
